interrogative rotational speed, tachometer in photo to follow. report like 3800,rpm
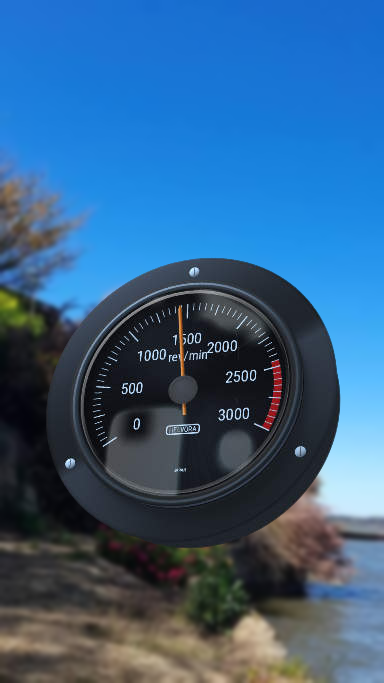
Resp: 1450,rpm
